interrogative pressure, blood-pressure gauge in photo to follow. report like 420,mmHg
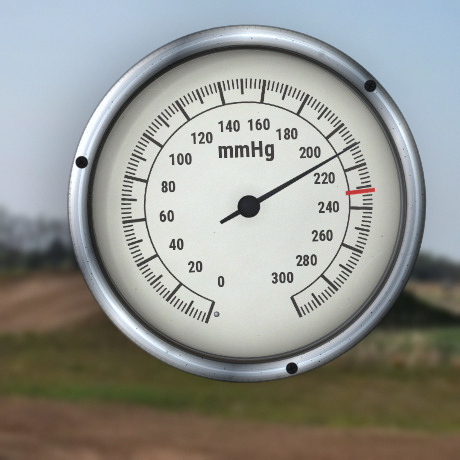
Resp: 210,mmHg
